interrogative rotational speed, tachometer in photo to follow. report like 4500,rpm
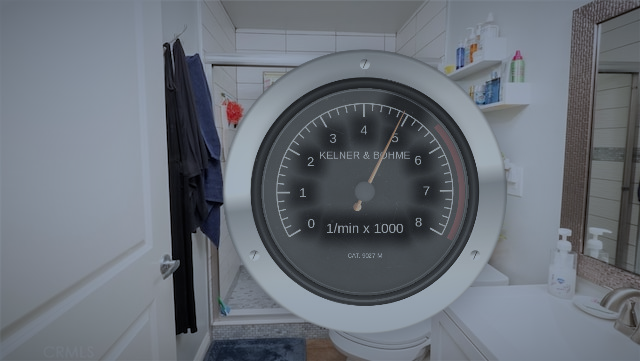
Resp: 4900,rpm
